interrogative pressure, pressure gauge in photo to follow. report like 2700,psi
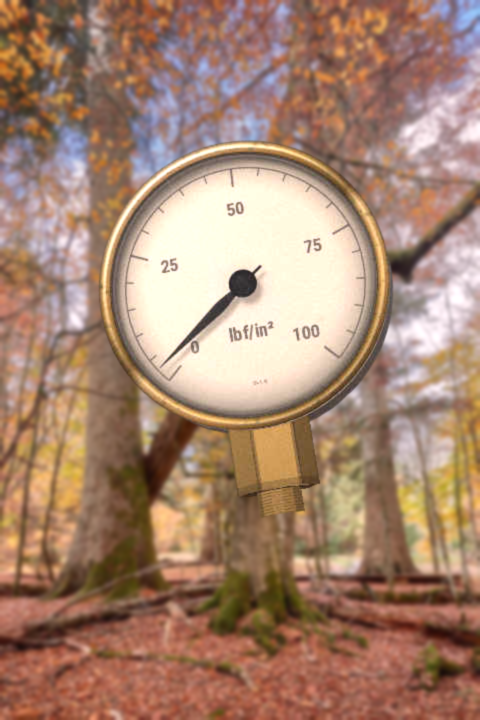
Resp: 2.5,psi
